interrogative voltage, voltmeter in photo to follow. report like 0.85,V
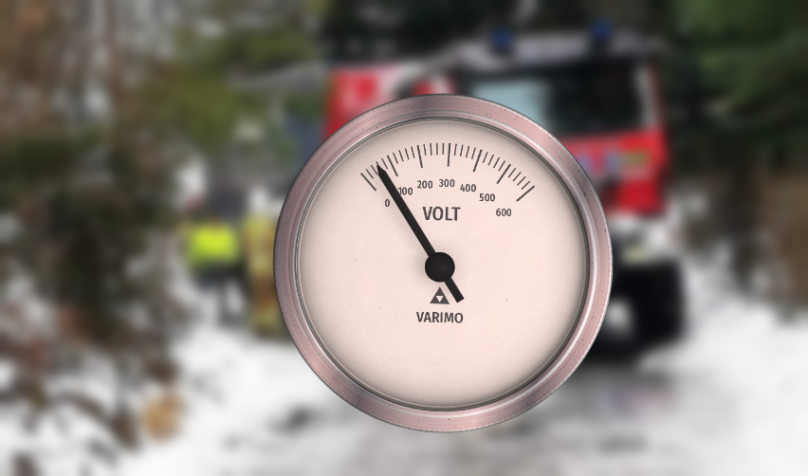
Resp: 60,V
